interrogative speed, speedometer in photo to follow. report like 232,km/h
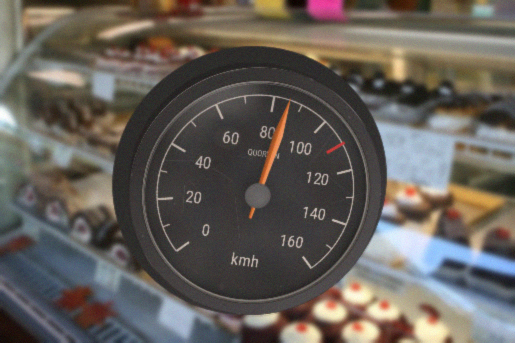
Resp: 85,km/h
